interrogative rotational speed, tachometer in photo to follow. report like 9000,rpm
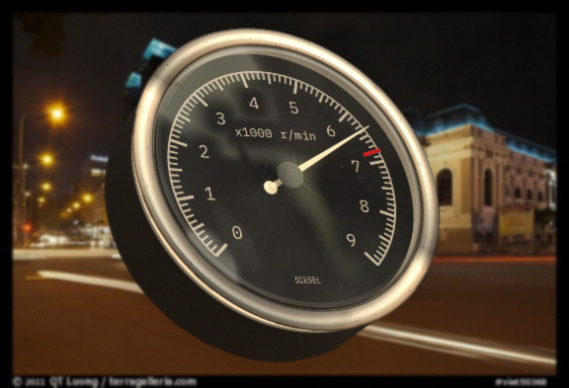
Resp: 6400,rpm
